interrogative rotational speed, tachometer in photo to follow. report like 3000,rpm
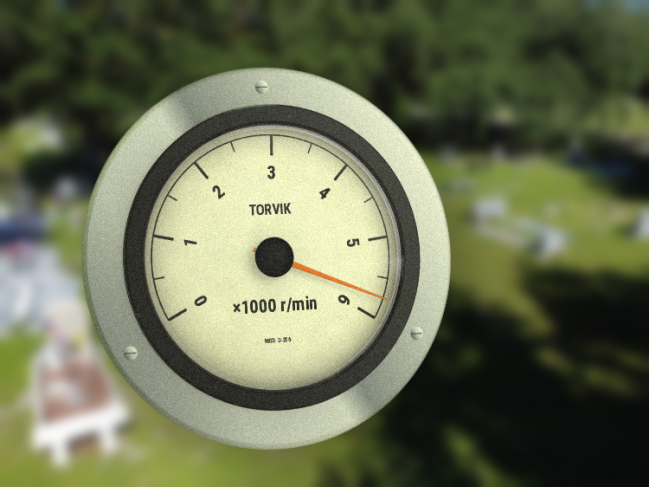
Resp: 5750,rpm
